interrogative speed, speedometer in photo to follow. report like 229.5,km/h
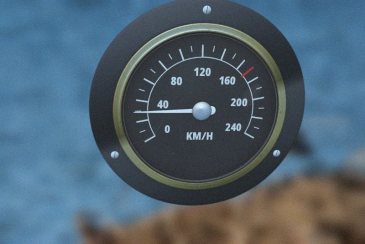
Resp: 30,km/h
